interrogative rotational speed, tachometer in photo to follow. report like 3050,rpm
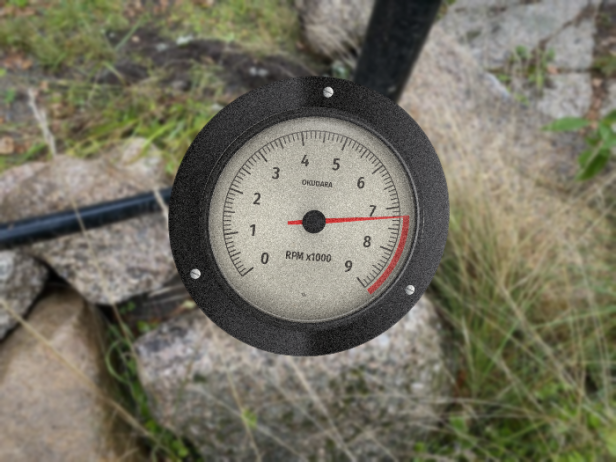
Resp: 7200,rpm
